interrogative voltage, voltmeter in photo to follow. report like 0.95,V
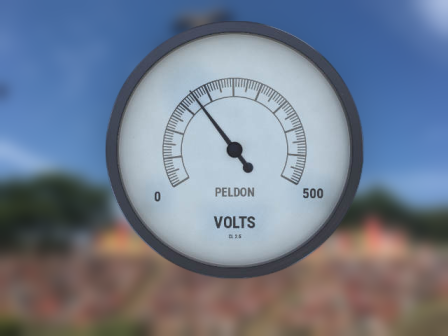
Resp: 175,V
